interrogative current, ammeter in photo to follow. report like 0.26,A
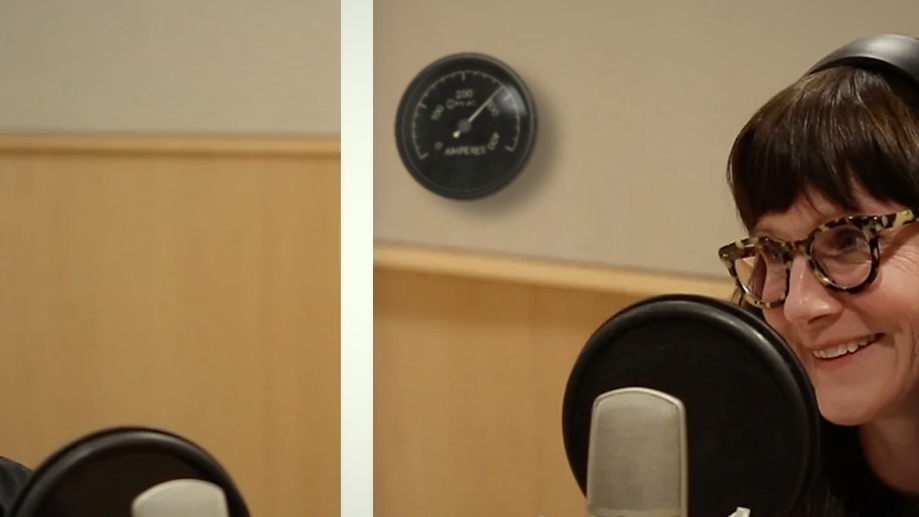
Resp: 280,A
